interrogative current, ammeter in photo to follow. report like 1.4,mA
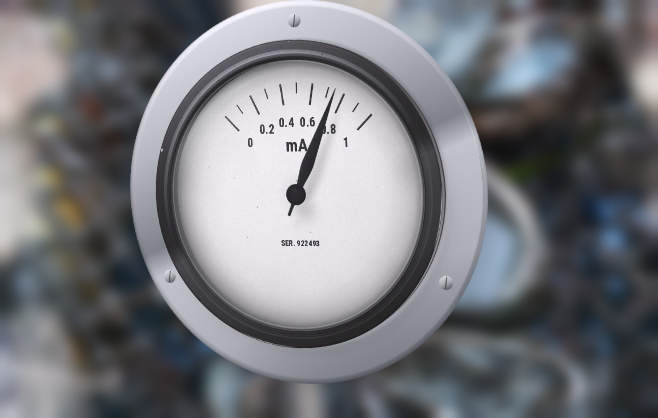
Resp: 0.75,mA
